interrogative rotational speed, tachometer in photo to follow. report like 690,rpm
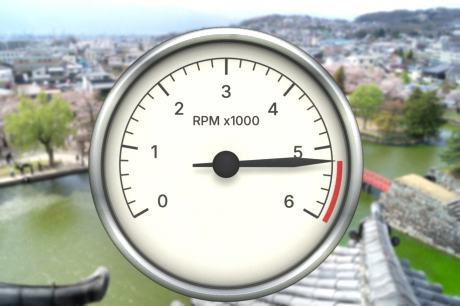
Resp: 5200,rpm
